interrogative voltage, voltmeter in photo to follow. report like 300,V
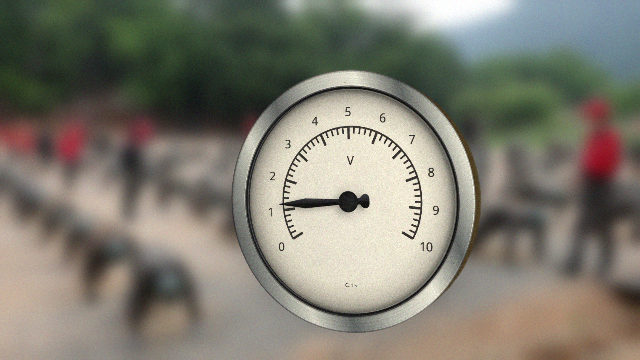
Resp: 1.2,V
